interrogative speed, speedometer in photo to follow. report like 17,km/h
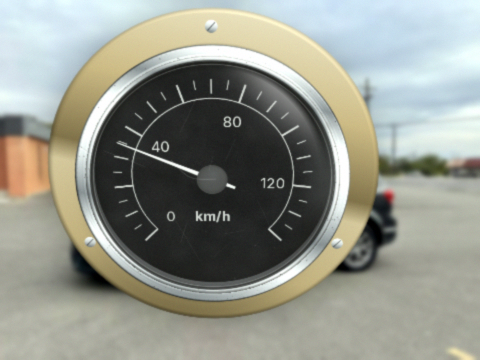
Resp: 35,km/h
